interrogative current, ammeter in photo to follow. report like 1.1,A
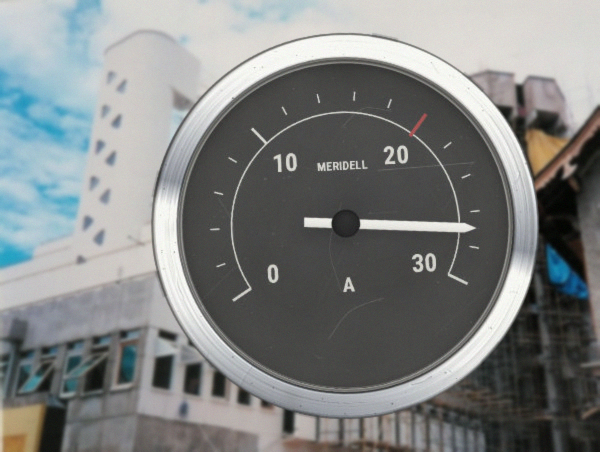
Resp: 27,A
